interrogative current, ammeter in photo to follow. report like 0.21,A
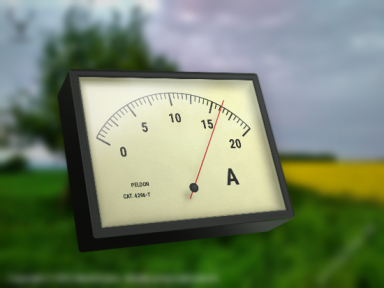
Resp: 16,A
